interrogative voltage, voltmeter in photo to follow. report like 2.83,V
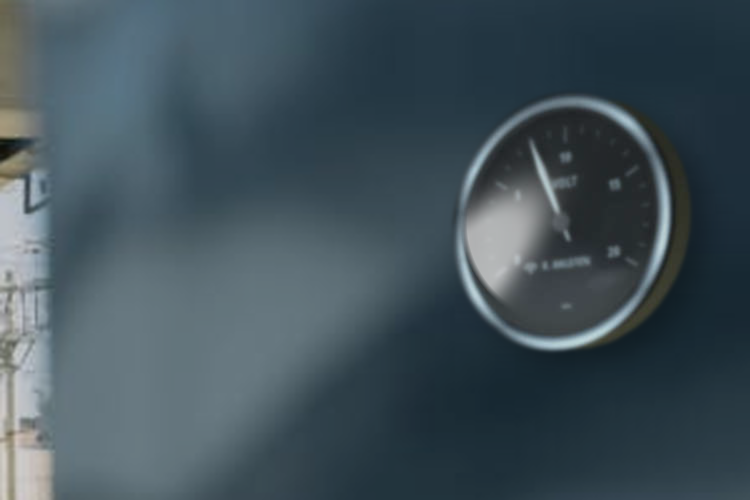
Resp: 8,V
